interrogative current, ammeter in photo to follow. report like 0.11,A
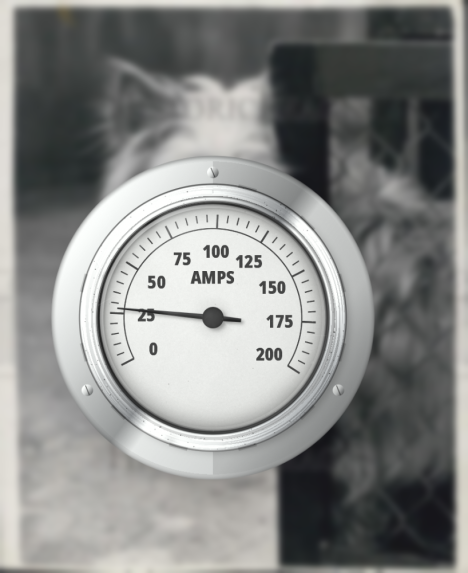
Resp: 27.5,A
